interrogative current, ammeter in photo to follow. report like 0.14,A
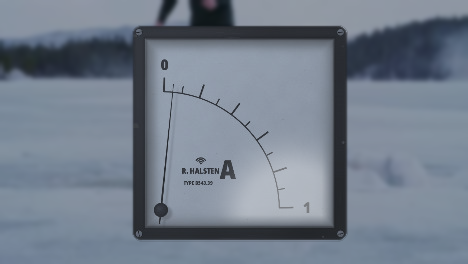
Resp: 0.05,A
